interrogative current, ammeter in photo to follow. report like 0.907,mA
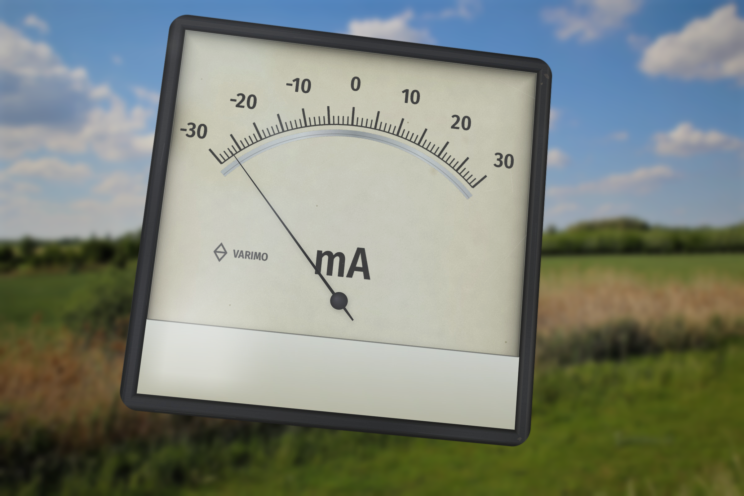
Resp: -27,mA
